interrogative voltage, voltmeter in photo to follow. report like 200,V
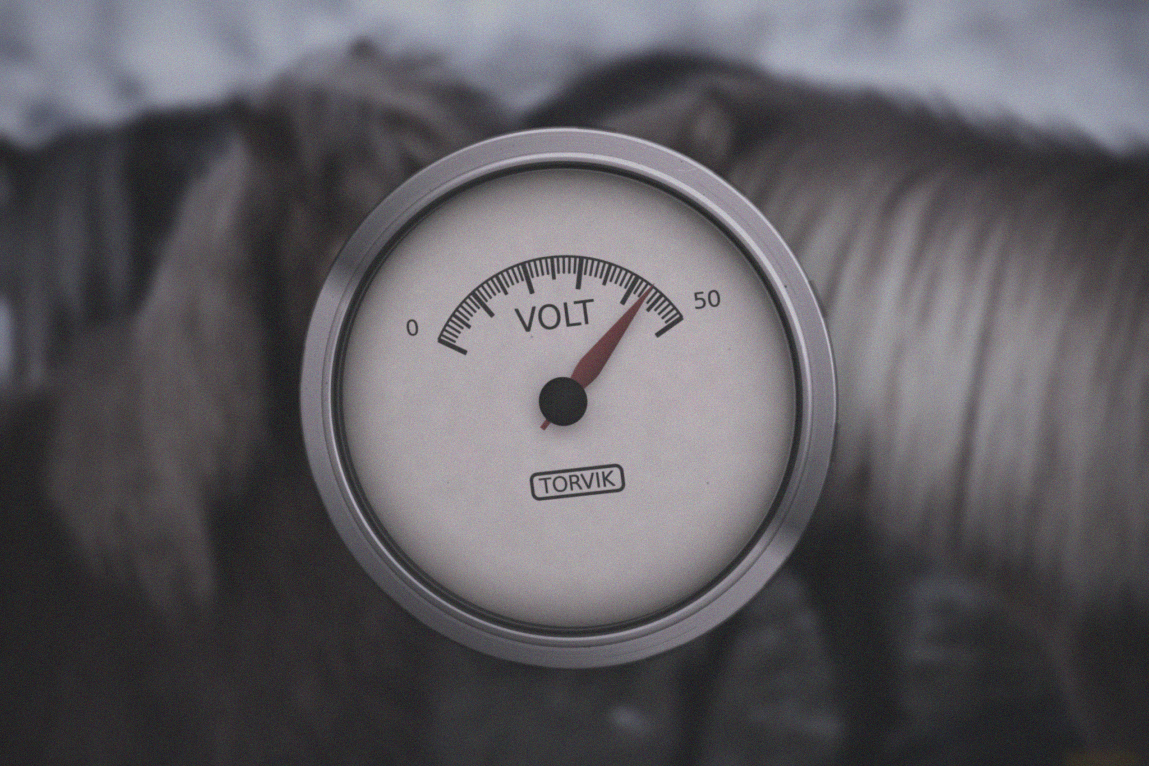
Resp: 43,V
